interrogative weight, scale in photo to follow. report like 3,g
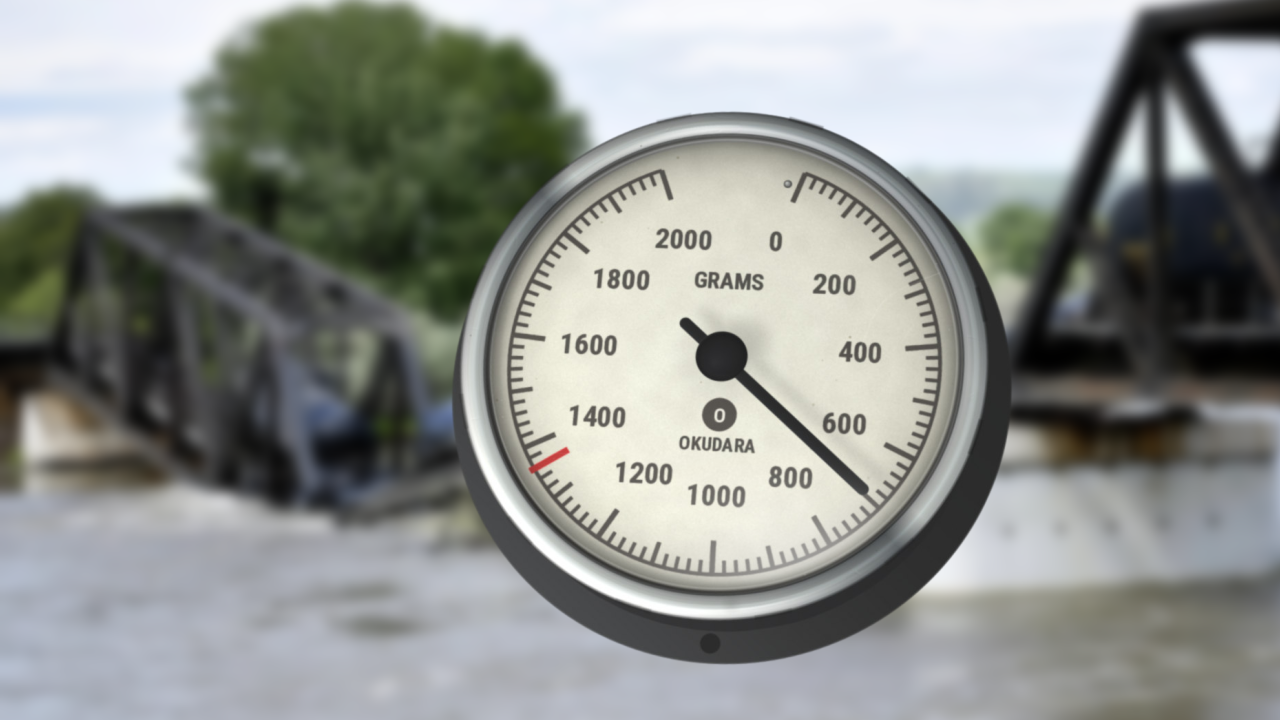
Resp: 700,g
